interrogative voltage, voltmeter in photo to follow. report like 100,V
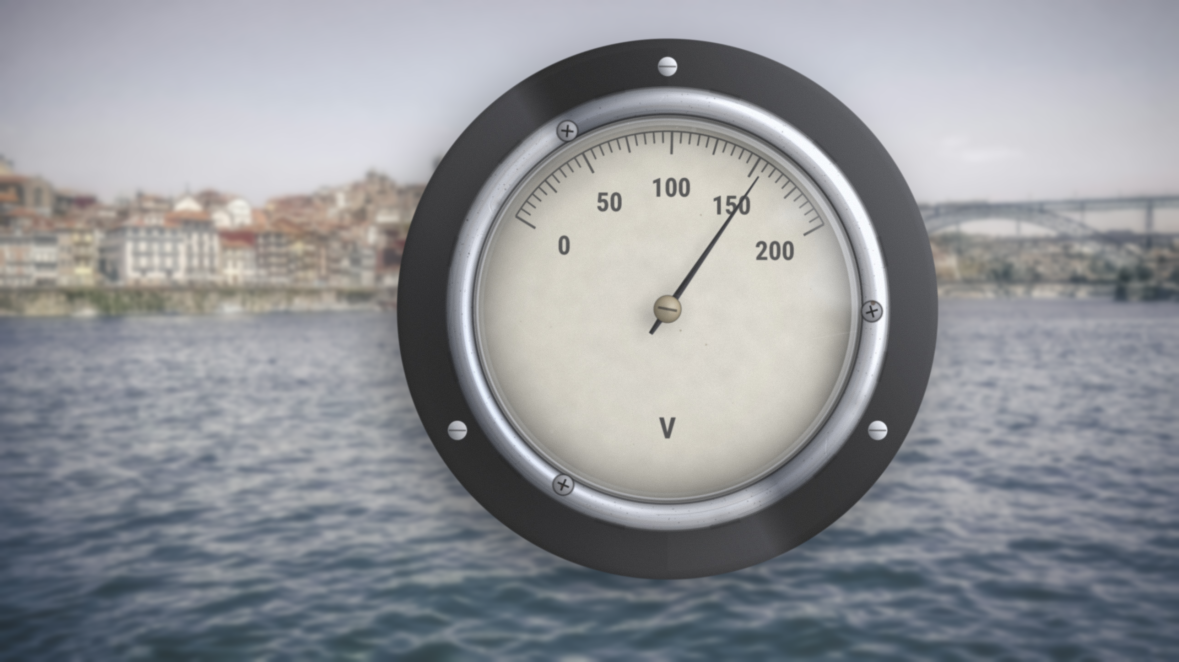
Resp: 155,V
